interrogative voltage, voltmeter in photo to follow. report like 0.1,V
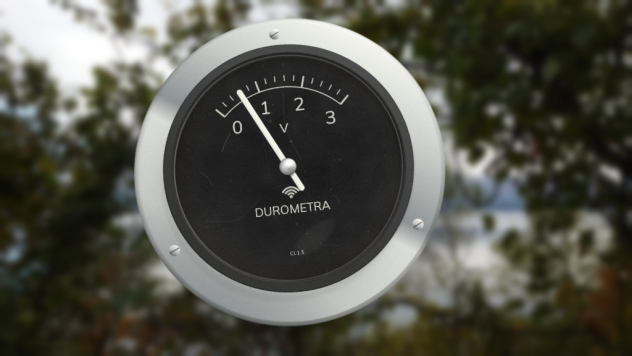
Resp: 0.6,V
